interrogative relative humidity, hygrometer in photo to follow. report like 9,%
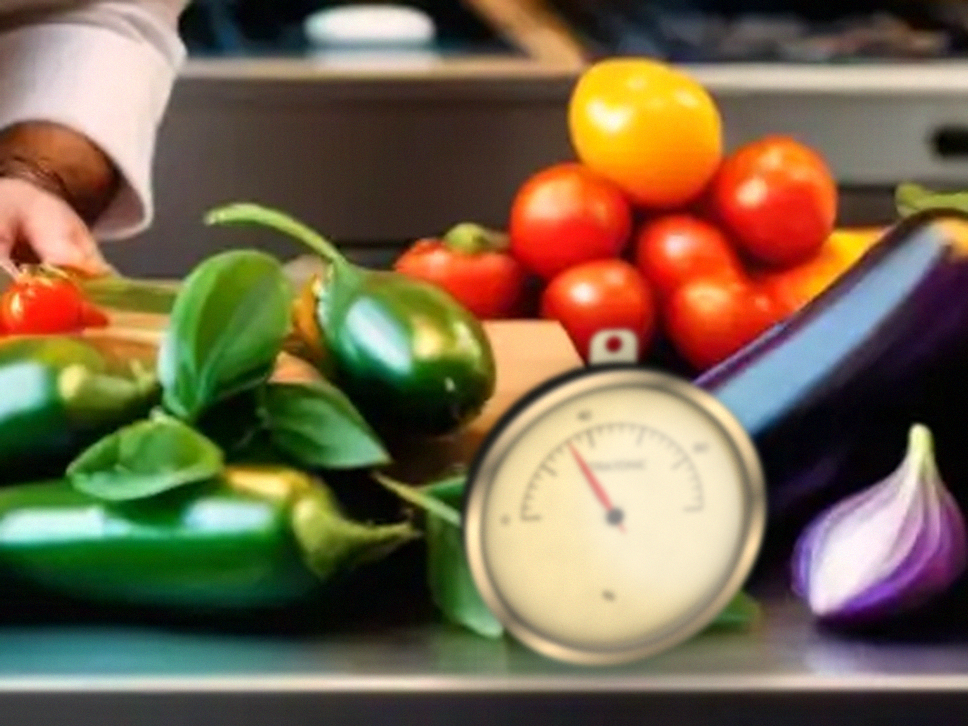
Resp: 32,%
